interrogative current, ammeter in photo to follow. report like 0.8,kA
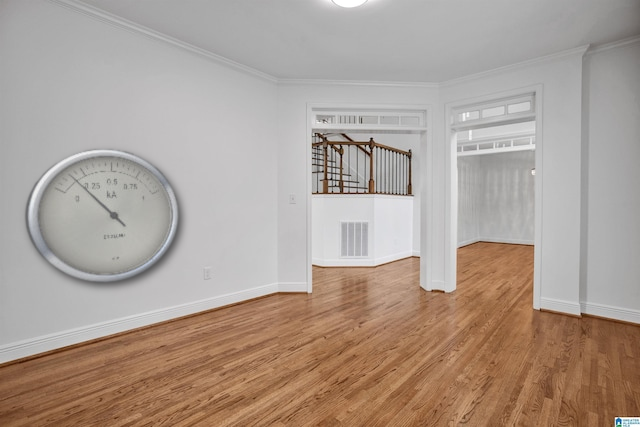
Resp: 0.15,kA
